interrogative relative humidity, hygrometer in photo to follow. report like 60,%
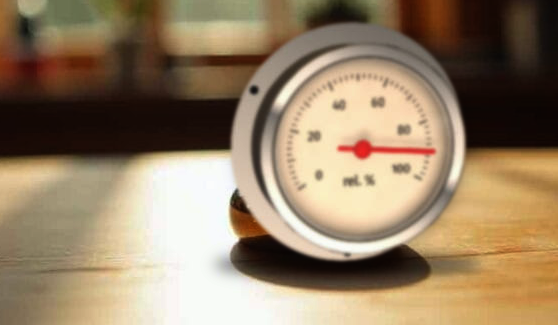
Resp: 90,%
